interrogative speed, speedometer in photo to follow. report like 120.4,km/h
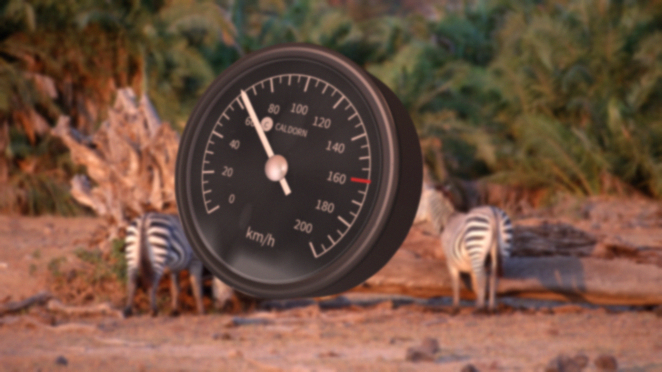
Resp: 65,km/h
